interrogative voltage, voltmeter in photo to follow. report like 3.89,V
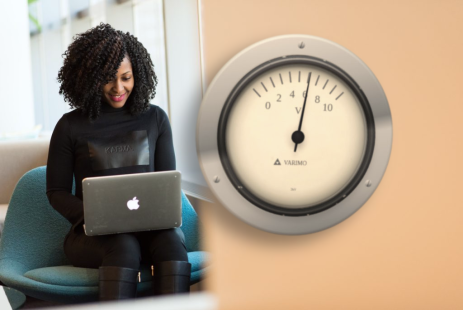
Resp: 6,V
